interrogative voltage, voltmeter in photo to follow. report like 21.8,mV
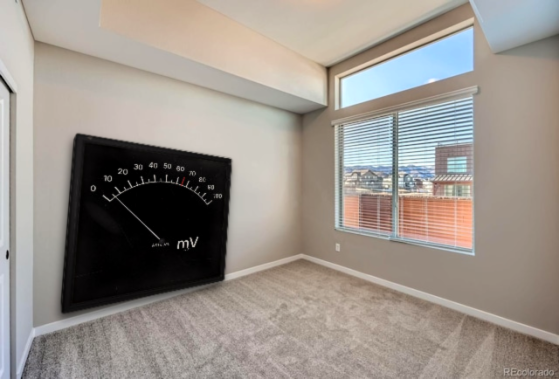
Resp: 5,mV
